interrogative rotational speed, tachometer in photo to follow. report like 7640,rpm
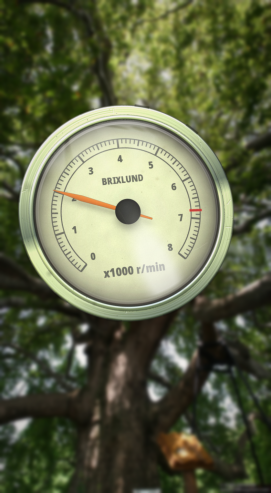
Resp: 2000,rpm
